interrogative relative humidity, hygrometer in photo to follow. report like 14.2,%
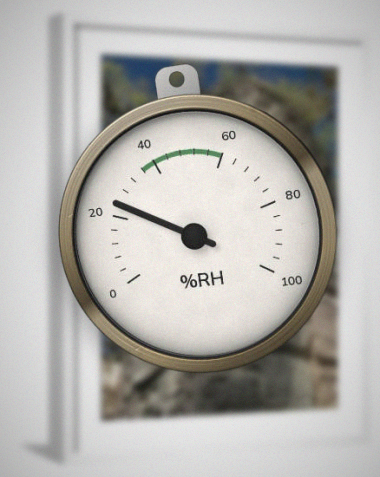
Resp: 24,%
